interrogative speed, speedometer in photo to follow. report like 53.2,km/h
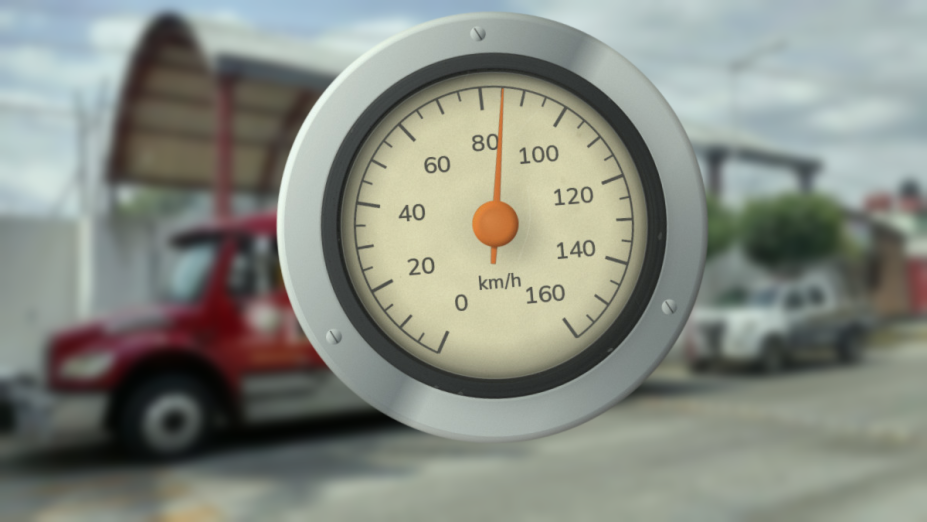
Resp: 85,km/h
